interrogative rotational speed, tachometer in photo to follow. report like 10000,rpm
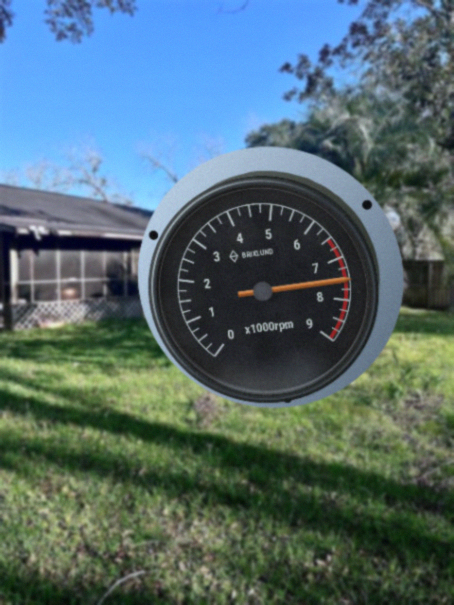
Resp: 7500,rpm
